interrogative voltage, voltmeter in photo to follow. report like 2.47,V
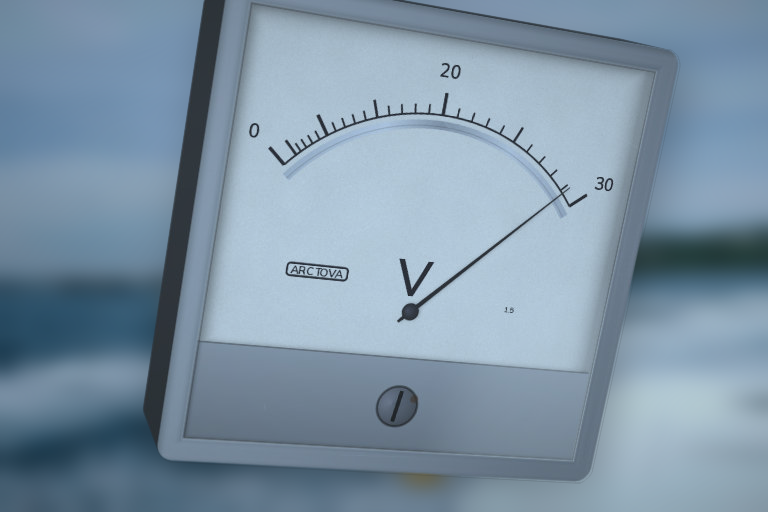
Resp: 29,V
